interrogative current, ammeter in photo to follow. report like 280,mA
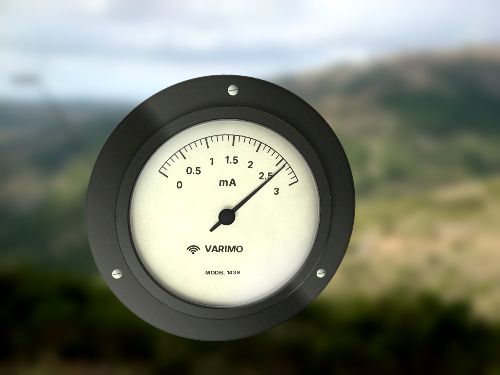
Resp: 2.6,mA
